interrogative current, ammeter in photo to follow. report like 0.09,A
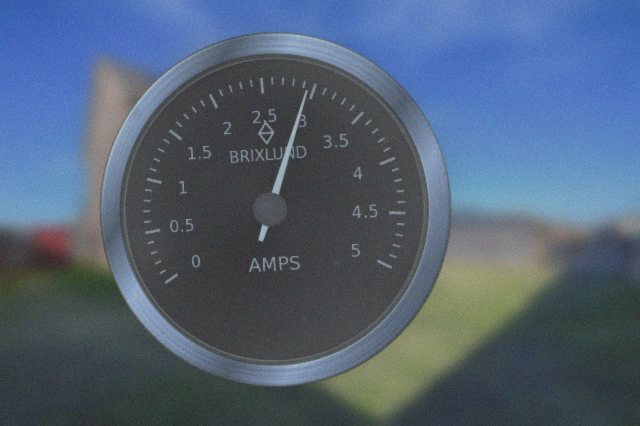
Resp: 2.95,A
